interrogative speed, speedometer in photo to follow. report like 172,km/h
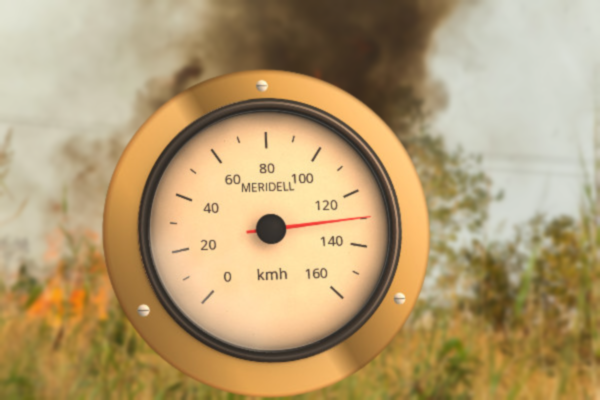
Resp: 130,km/h
